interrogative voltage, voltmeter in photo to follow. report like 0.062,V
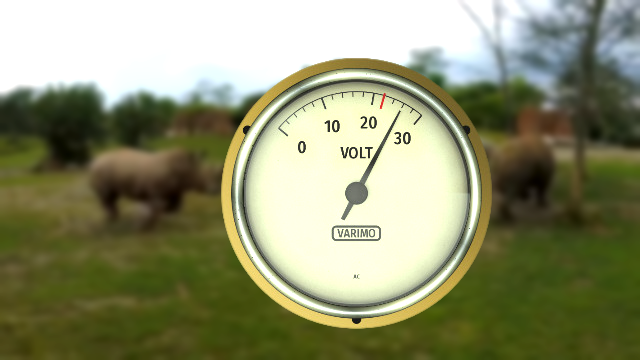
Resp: 26,V
